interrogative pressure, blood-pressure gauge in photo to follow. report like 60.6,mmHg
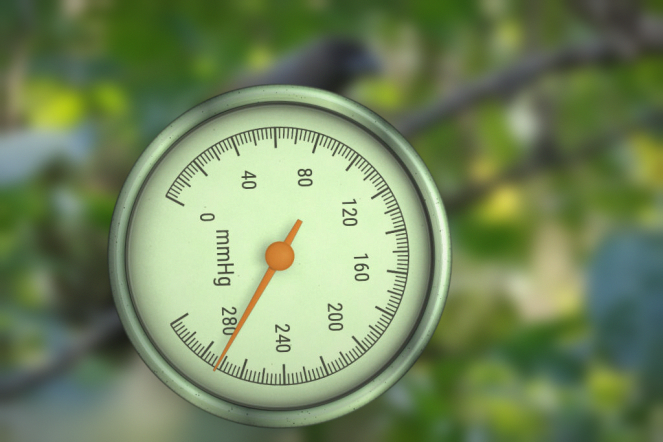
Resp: 272,mmHg
